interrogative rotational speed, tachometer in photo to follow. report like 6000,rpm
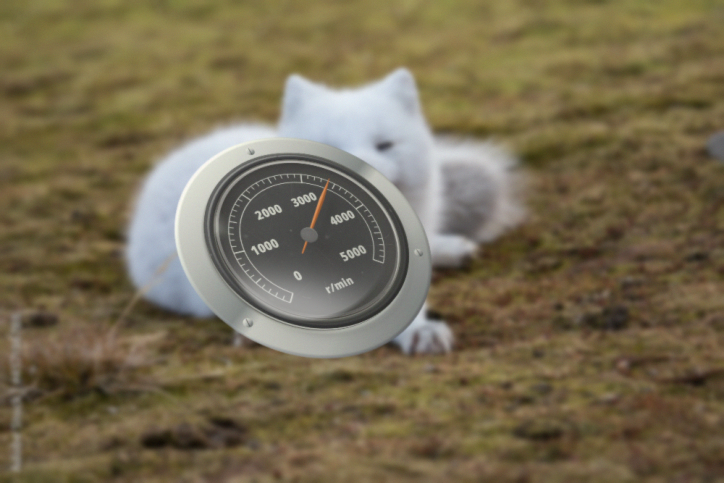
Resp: 3400,rpm
